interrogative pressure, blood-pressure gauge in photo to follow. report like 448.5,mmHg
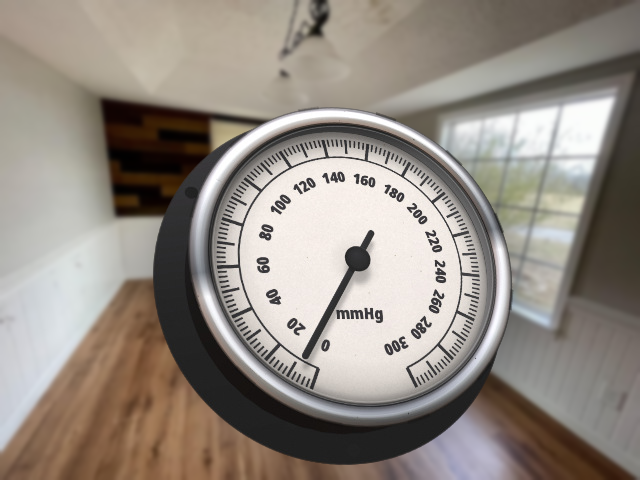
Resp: 8,mmHg
